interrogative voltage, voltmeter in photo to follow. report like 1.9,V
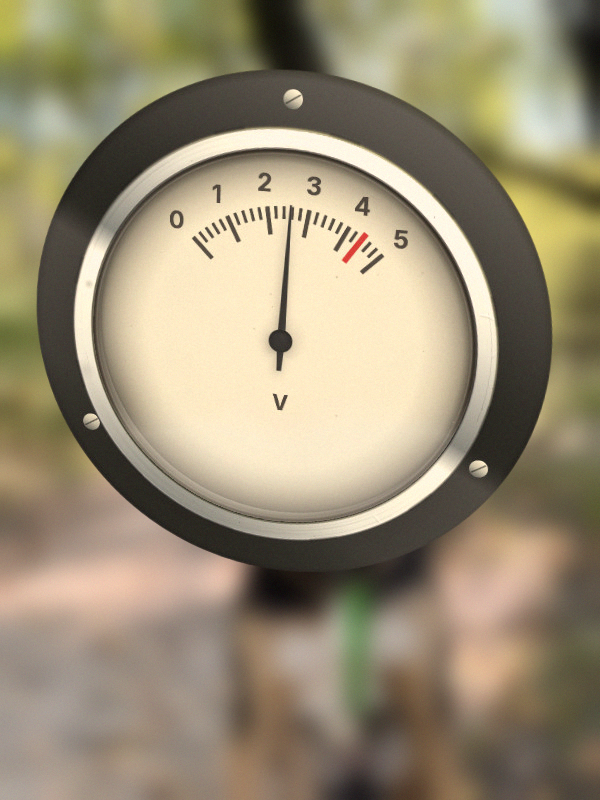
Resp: 2.6,V
